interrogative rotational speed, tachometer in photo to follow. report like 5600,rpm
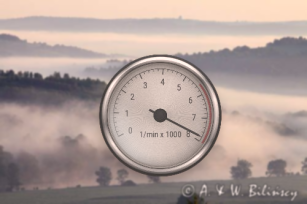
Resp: 7800,rpm
